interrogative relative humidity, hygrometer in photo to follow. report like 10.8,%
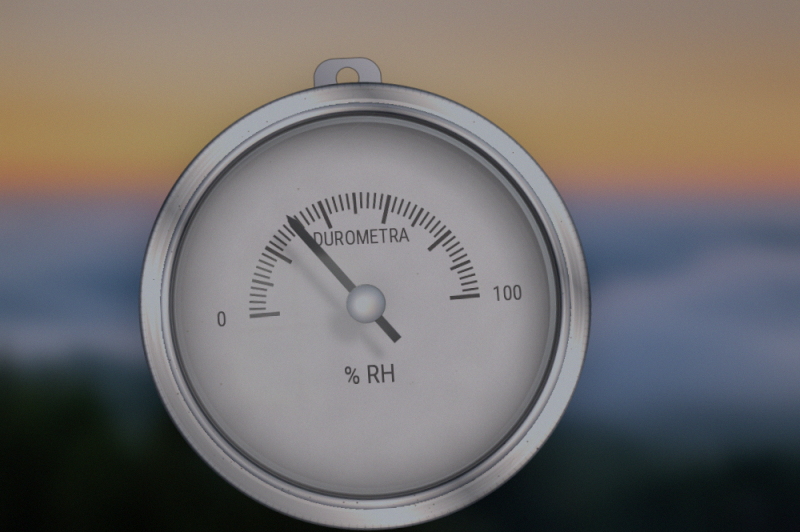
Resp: 30,%
